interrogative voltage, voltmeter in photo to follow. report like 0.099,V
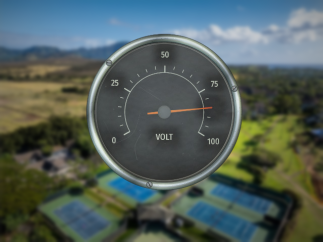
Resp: 85,V
